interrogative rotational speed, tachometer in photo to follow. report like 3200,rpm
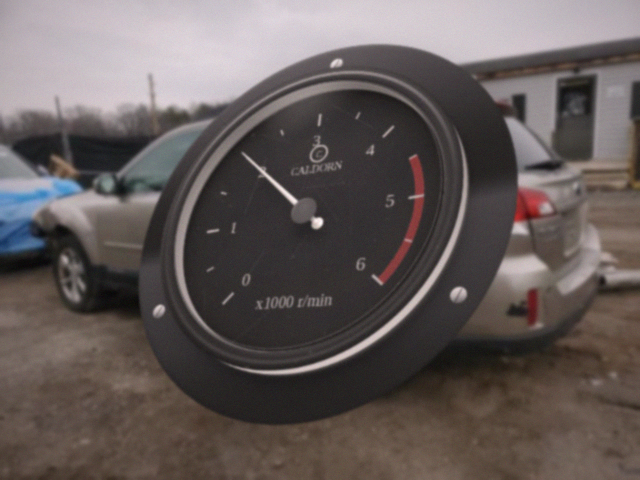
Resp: 2000,rpm
